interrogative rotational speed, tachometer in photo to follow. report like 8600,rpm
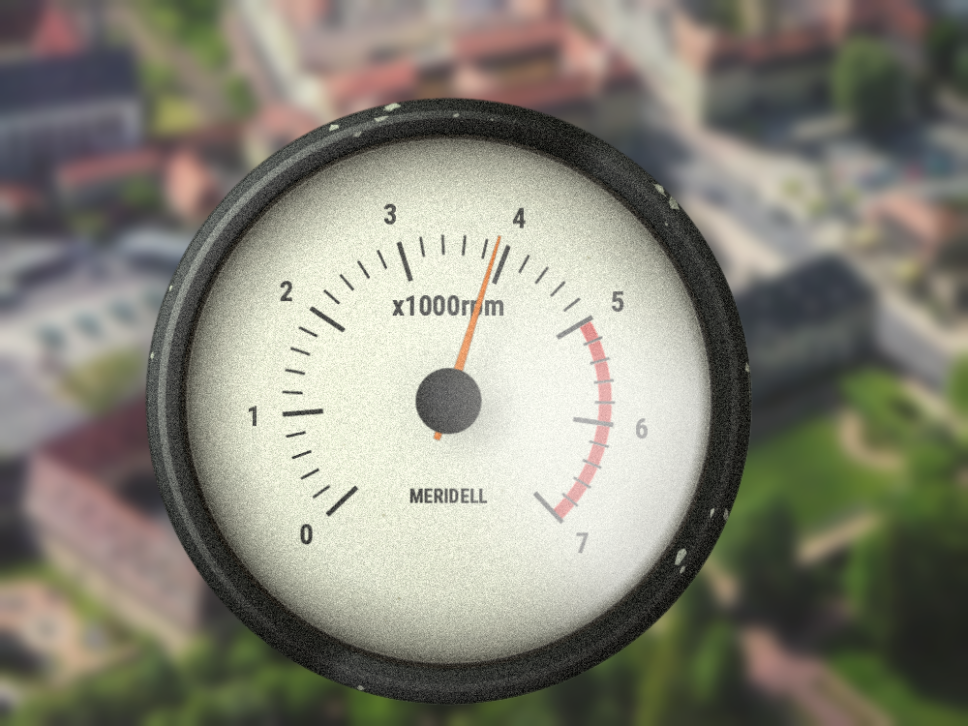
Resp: 3900,rpm
